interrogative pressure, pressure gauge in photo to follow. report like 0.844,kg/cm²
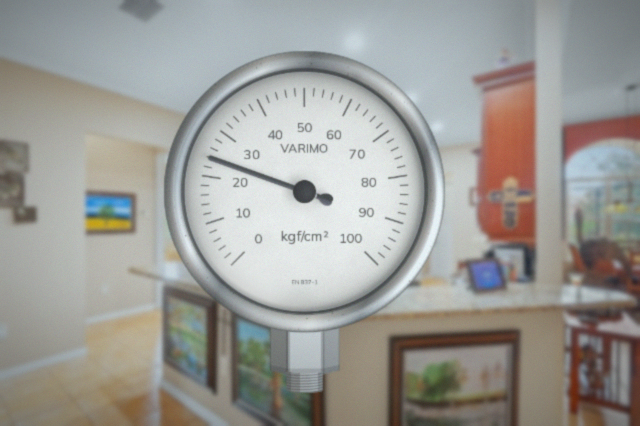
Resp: 24,kg/cm²
